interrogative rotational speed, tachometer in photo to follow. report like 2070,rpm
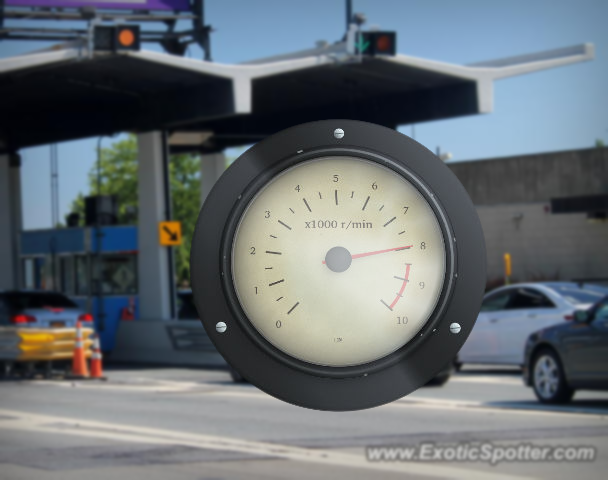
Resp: 8000,rpm
